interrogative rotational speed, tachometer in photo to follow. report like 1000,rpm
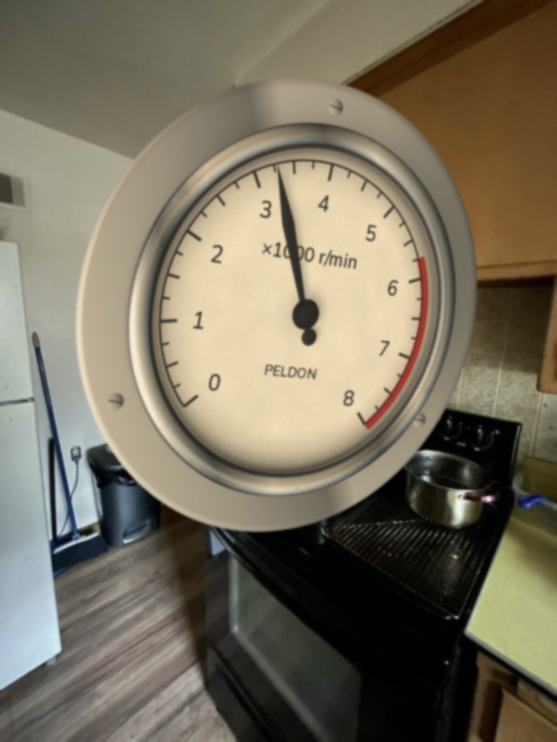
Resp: 3250,rpm
